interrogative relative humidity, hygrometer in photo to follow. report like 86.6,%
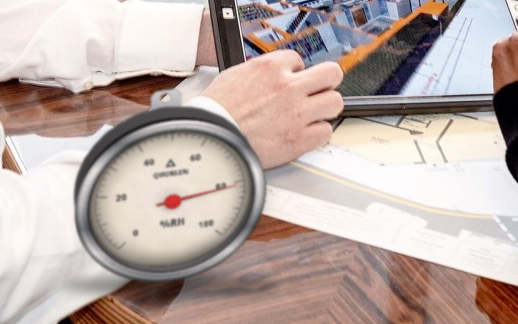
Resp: 80,%
